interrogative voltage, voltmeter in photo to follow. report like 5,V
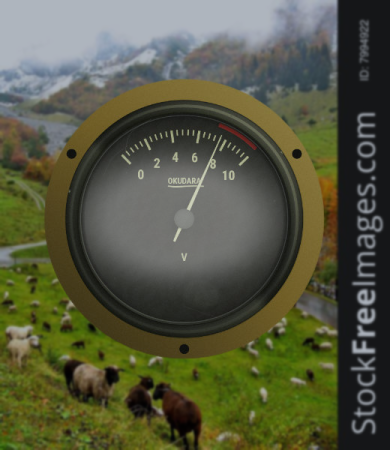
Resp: 7.6,V
